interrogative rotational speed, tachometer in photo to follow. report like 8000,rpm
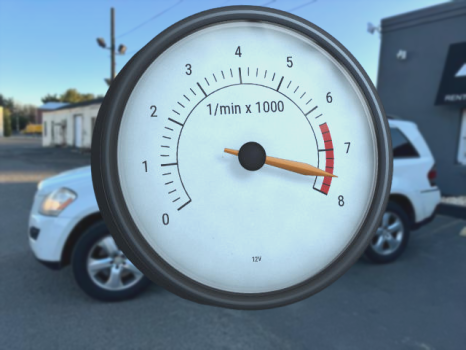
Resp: 7600,rpm
